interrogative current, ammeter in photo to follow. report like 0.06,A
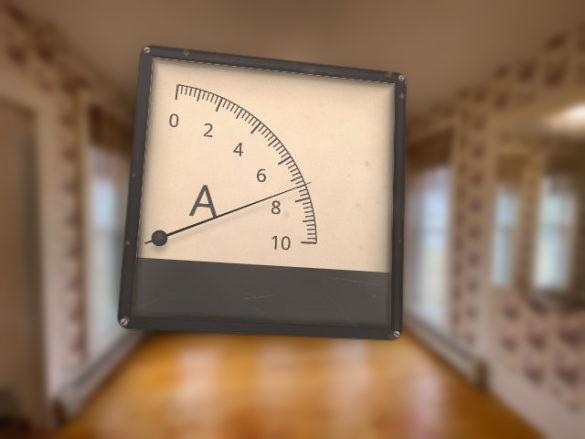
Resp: 7.4,A
